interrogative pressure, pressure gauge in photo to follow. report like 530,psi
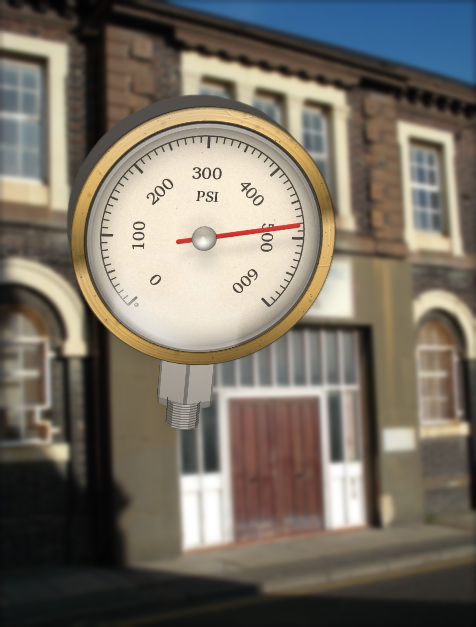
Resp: 480,psi
